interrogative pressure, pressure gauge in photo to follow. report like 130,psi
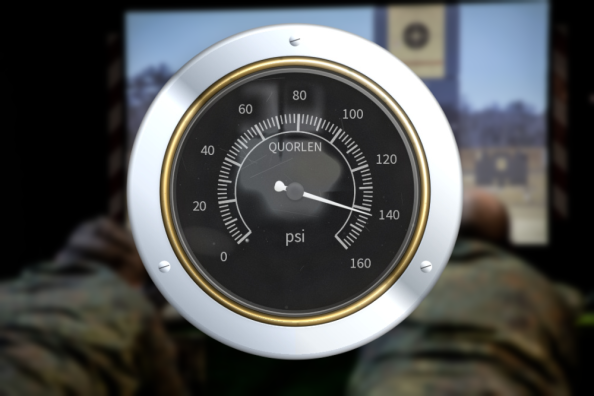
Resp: 142,psi
